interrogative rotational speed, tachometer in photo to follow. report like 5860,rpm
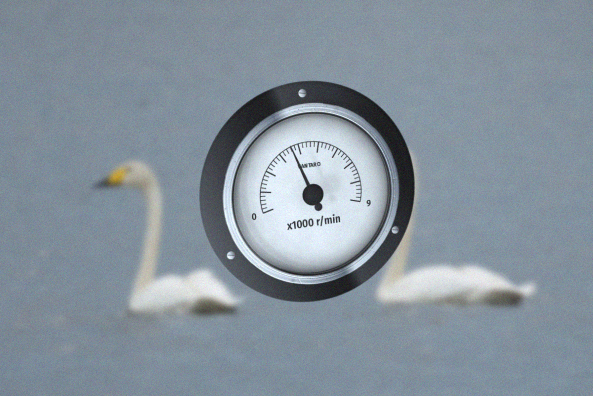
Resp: 3600,rpm
